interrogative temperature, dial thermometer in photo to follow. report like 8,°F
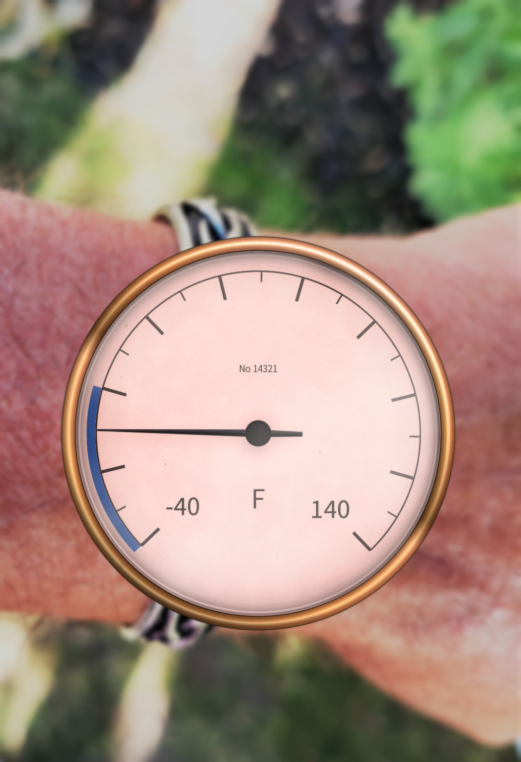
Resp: -10,°F
